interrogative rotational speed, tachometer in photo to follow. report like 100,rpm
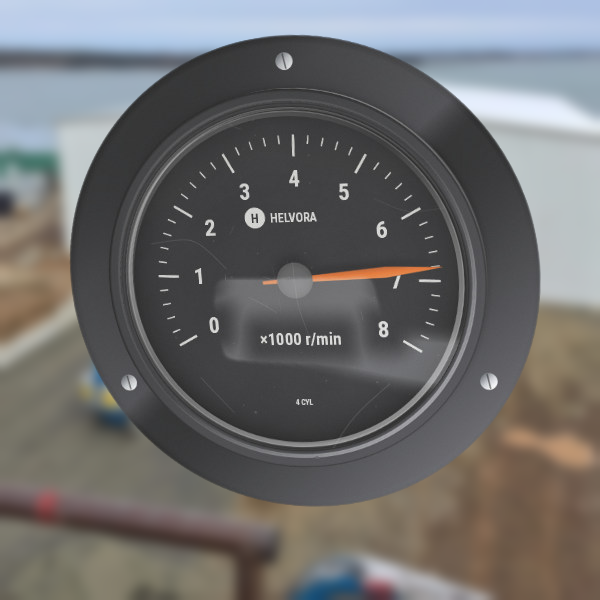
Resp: 6800,rpm
